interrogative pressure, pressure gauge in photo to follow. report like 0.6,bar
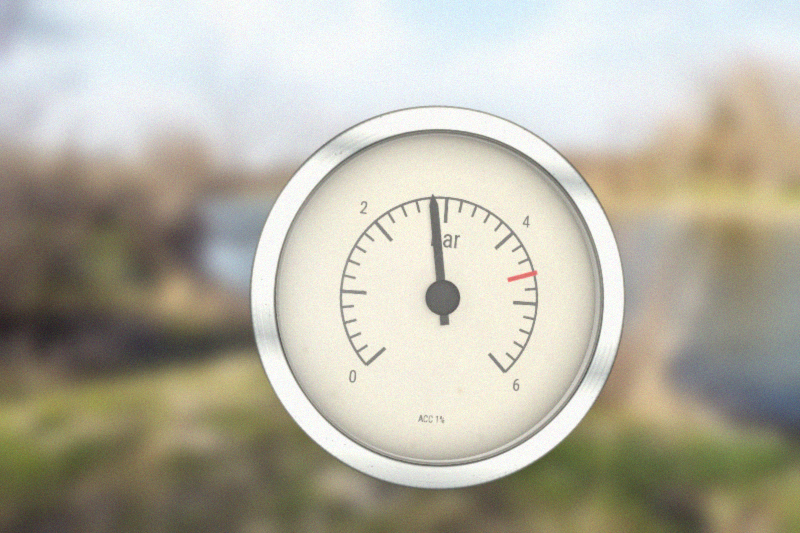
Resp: 2.8,bar
